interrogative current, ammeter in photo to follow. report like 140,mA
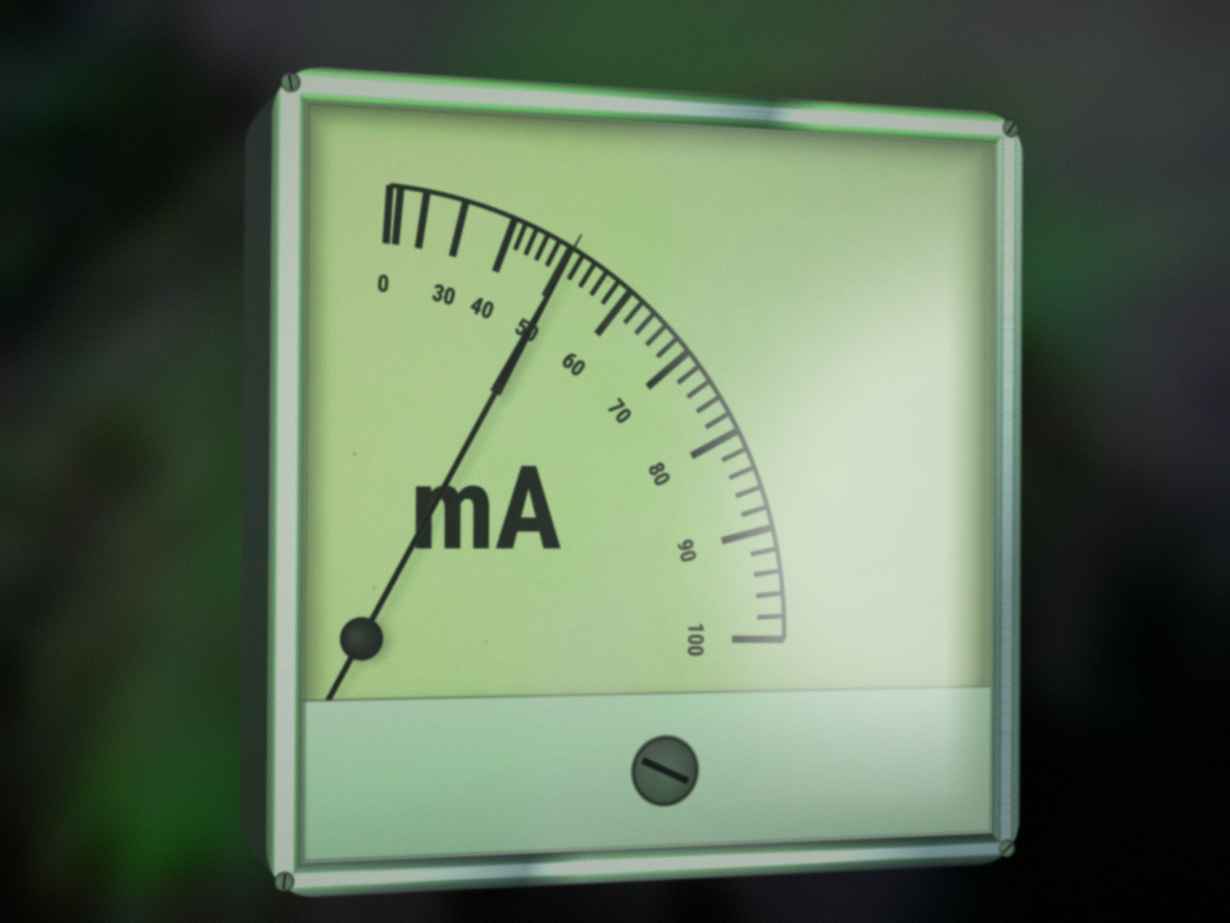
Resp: 50,mA
